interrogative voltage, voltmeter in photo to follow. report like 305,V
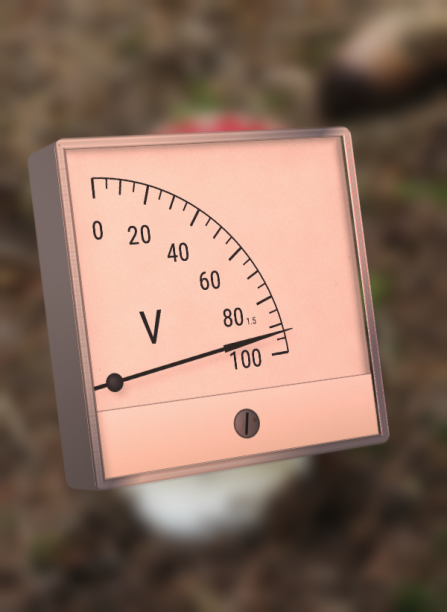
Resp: 92.5,V
